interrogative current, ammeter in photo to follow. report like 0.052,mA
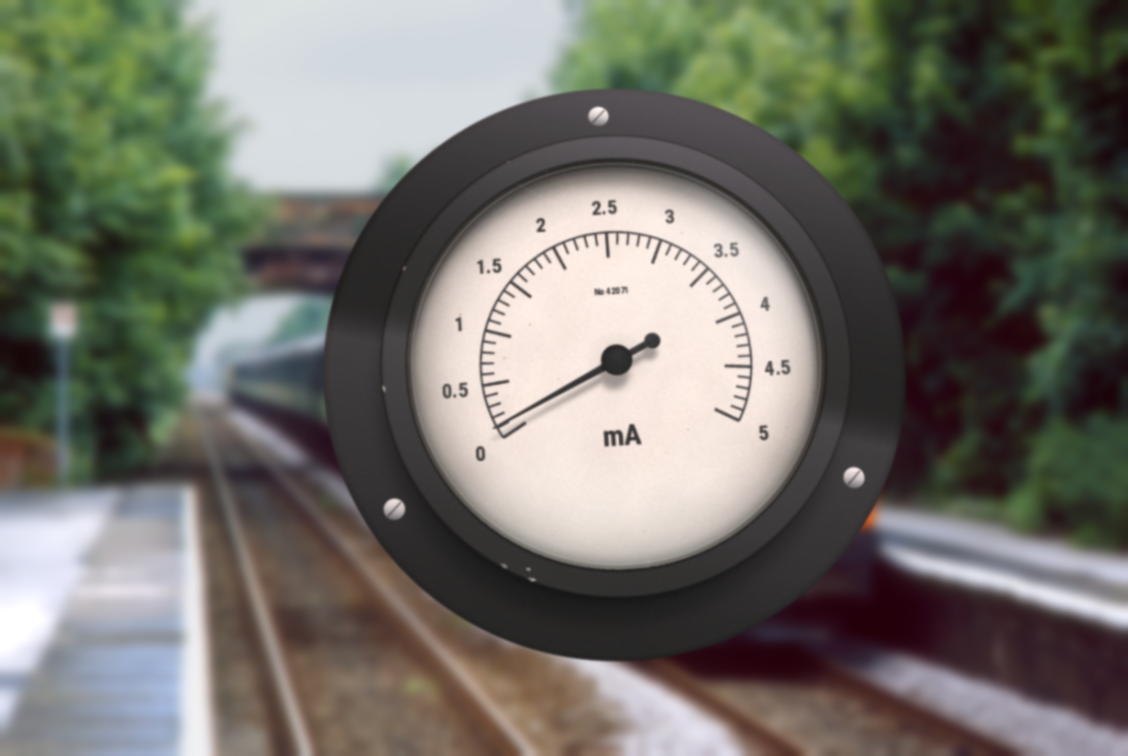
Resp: 0.1,mA
